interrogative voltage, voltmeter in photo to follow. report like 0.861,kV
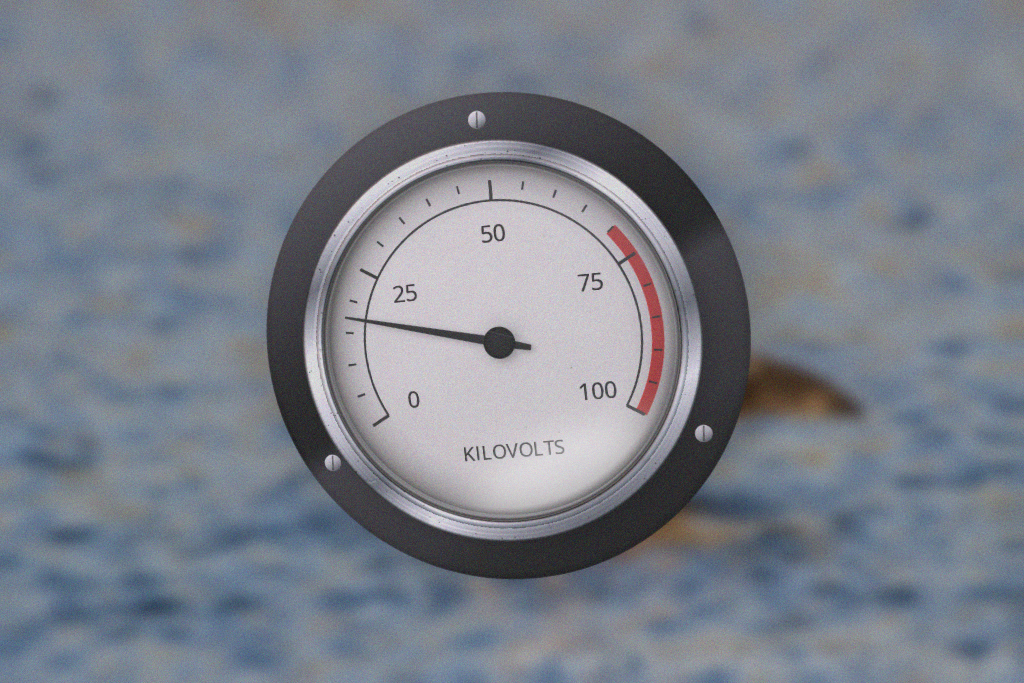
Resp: 17.5,kV
